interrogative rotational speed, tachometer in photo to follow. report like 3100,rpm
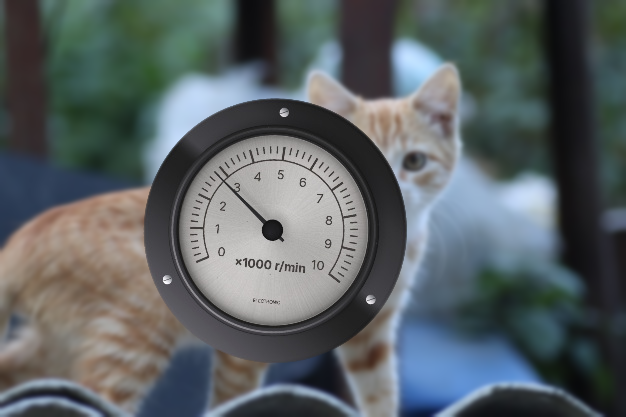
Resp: 2800,rpm
